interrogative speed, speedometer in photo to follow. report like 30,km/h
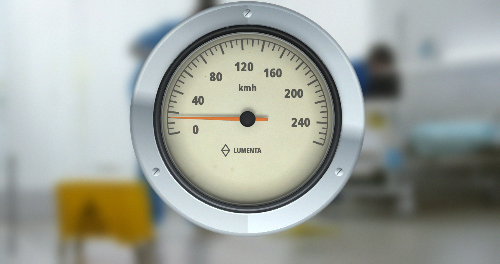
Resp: 15,km/h
